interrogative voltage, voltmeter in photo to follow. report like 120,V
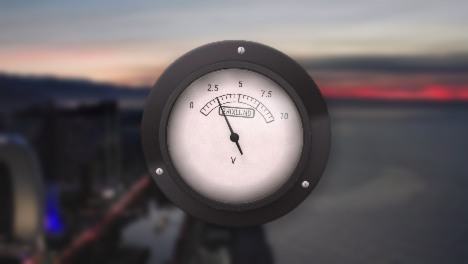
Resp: 2.5,V
